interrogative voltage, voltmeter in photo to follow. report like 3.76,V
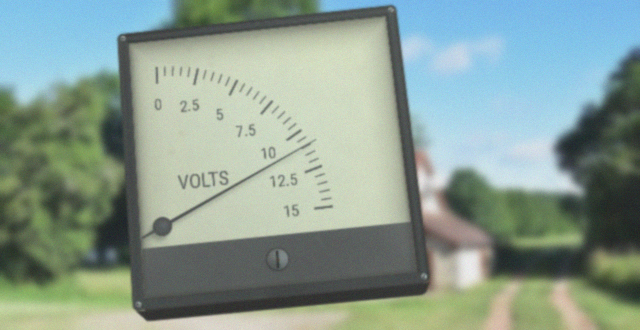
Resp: 11,V
